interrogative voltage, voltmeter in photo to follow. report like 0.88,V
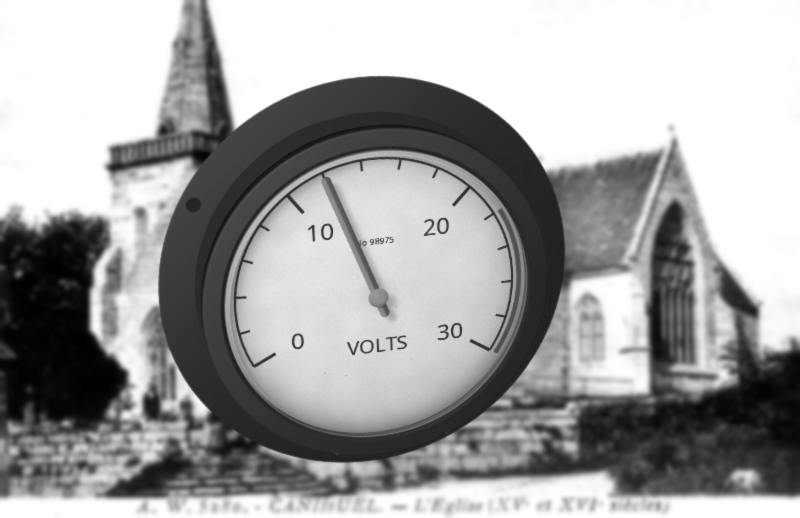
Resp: 12,V
